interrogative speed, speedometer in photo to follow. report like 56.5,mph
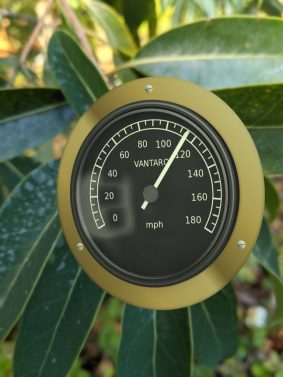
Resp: 115,mph
